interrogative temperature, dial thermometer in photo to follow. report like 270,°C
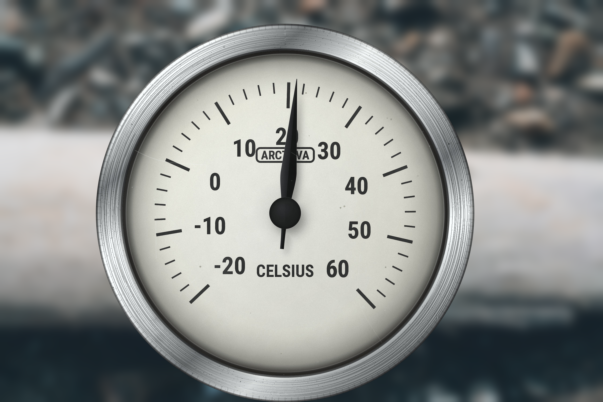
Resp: 21,°C
